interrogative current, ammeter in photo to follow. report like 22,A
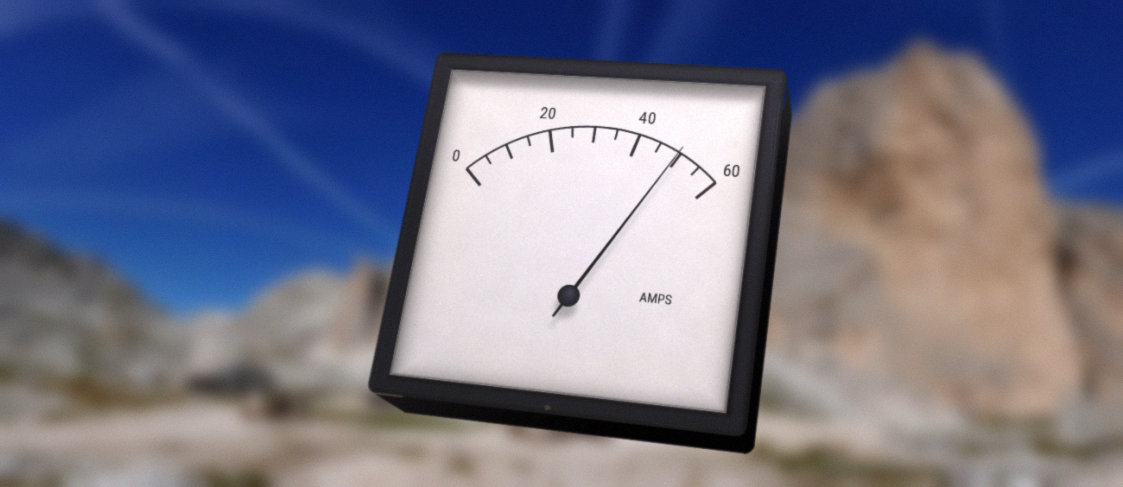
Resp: 50,A
